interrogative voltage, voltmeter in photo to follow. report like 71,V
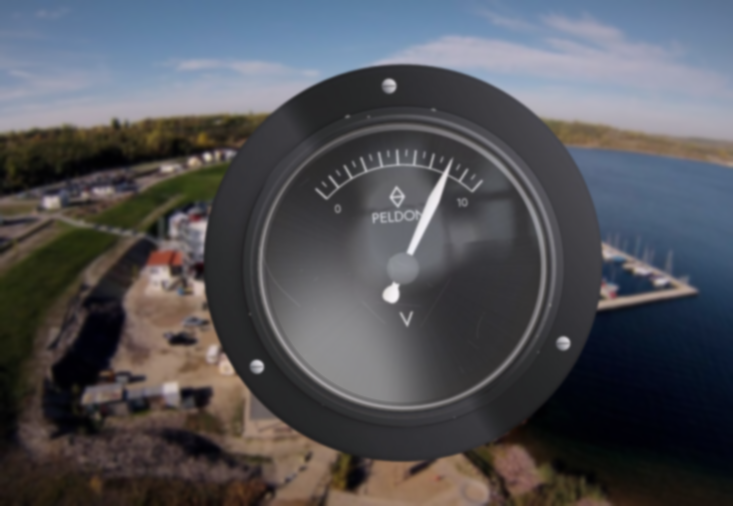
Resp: 8,V
